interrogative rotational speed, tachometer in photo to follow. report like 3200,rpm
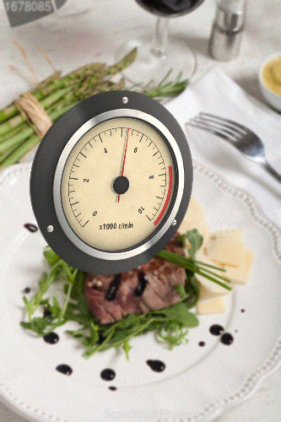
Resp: 5250,rpm
